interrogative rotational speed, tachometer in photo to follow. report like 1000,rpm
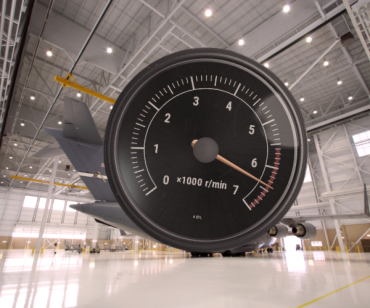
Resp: 6400,rpm
